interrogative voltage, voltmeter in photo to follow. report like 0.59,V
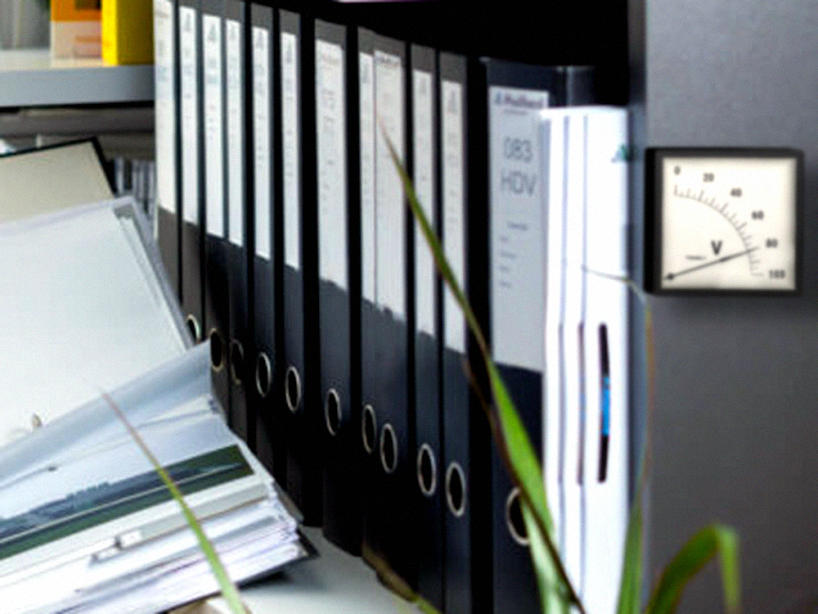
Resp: 80,V
